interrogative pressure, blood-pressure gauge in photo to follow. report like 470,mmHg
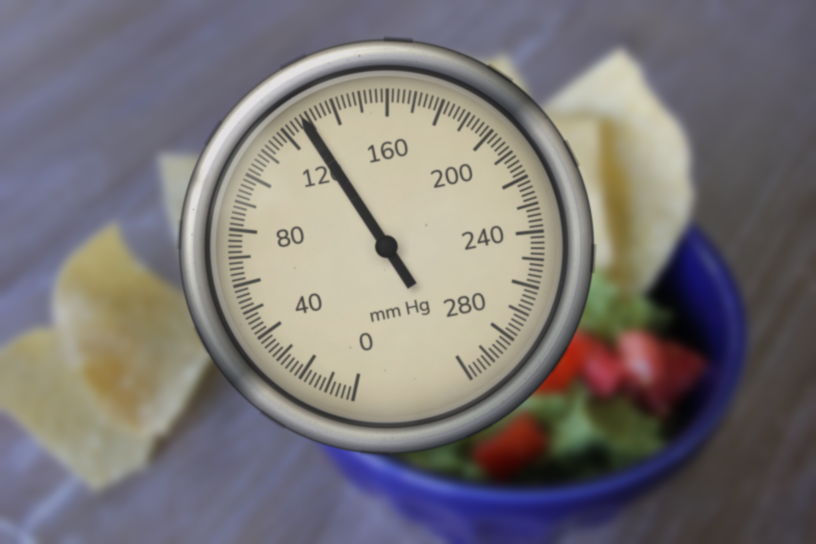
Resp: 128,mmHg
